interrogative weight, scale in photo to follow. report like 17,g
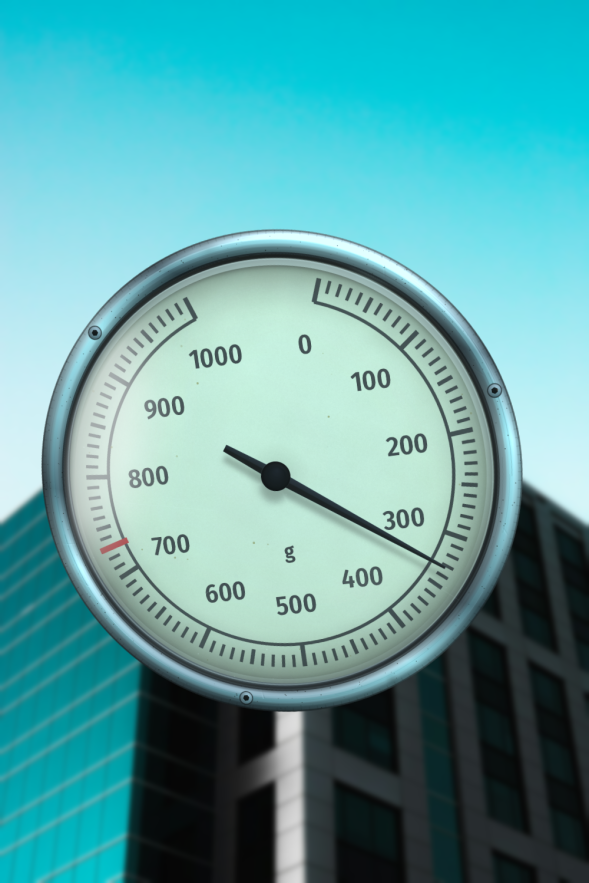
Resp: 330,g
